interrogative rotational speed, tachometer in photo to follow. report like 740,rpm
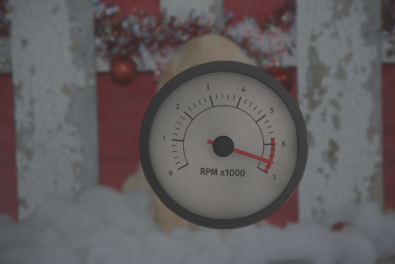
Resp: 6600,rpm
